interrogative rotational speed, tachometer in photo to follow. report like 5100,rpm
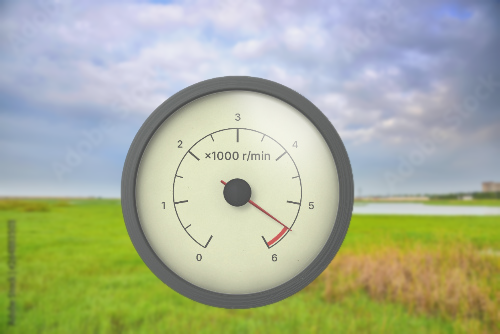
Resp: 5500,rpm
